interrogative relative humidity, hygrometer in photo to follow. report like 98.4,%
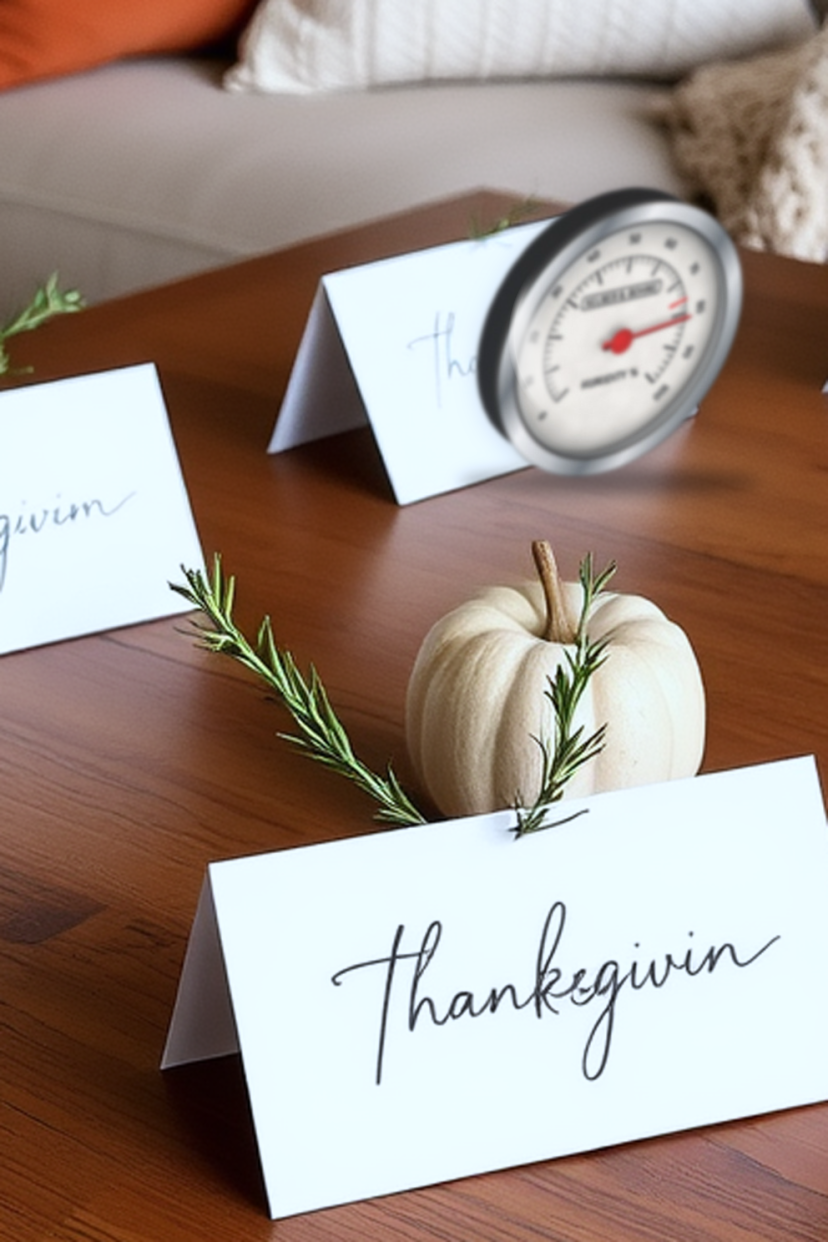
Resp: 80,%
